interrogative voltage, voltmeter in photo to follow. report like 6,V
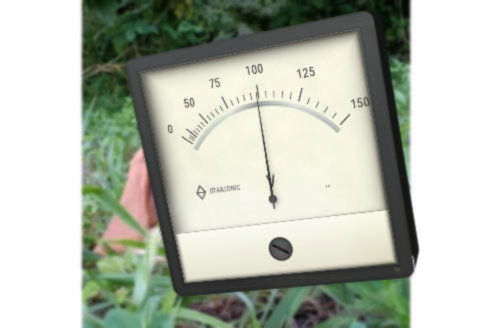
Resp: 100,V
